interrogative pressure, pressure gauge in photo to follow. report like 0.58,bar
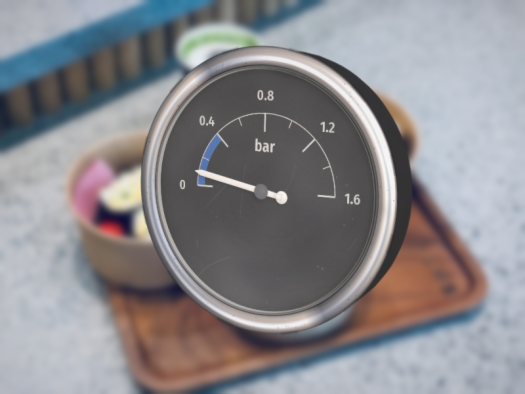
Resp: 0.1,bar
